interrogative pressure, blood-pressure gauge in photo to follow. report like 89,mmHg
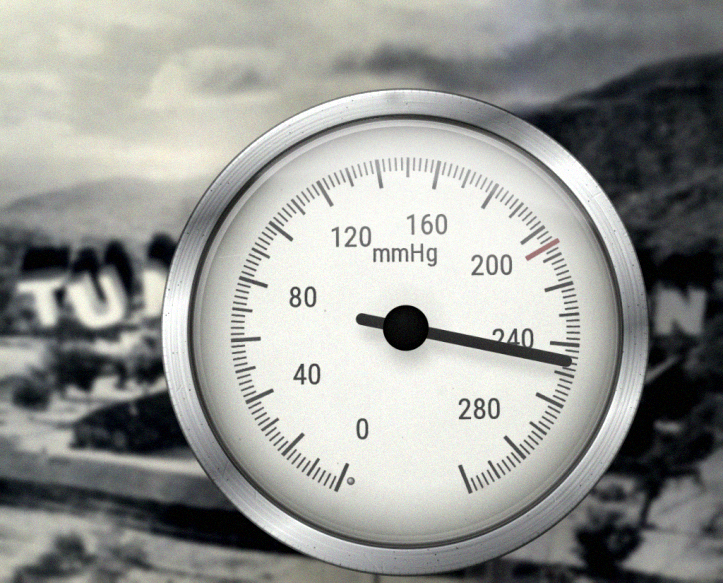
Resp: 246,mmHg
